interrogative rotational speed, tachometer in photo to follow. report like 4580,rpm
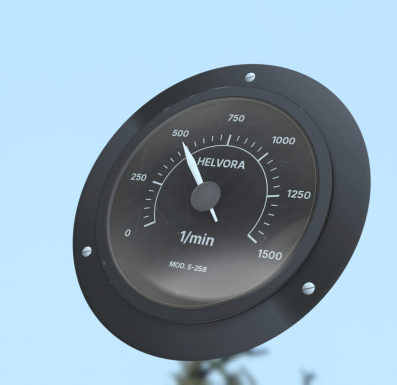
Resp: 500,rpm
